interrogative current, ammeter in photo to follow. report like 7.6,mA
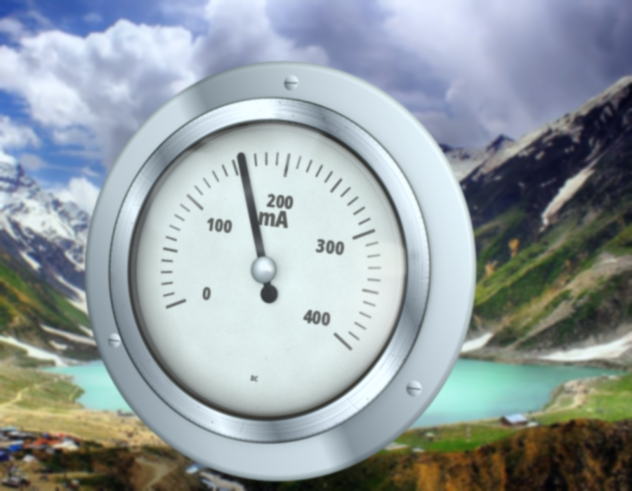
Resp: 160,mA
